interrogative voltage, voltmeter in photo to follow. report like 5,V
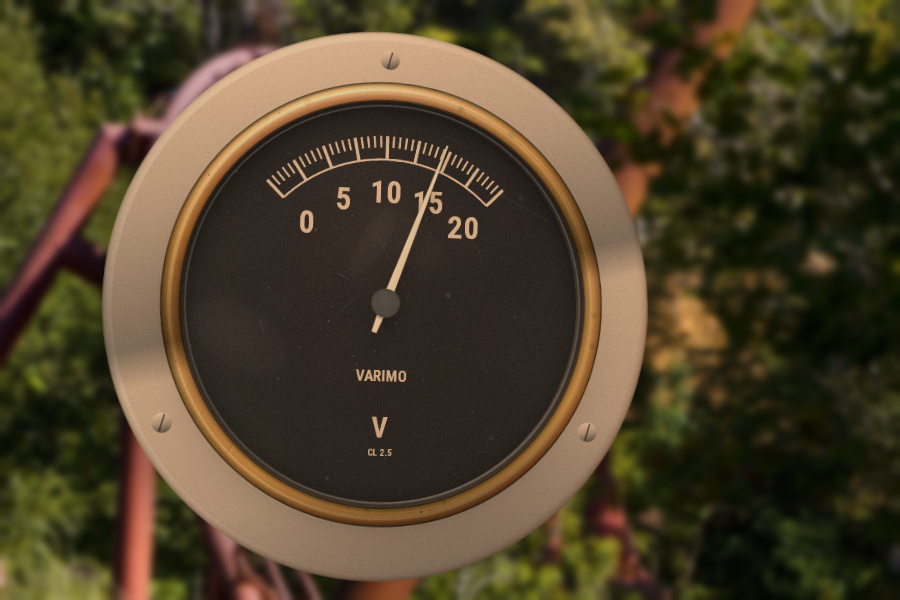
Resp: 14.5,V
